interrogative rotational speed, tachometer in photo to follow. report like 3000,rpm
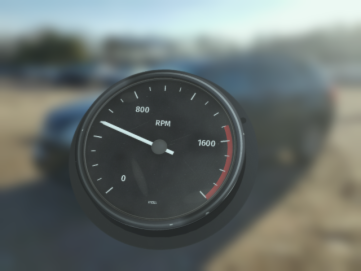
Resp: 500,rpm
